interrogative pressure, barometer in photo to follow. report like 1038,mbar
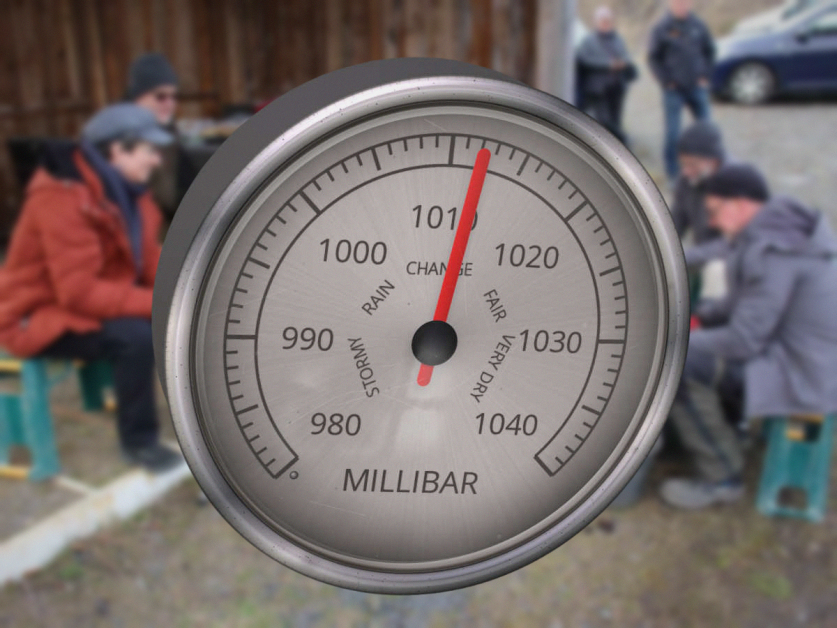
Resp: 1012,mbar
